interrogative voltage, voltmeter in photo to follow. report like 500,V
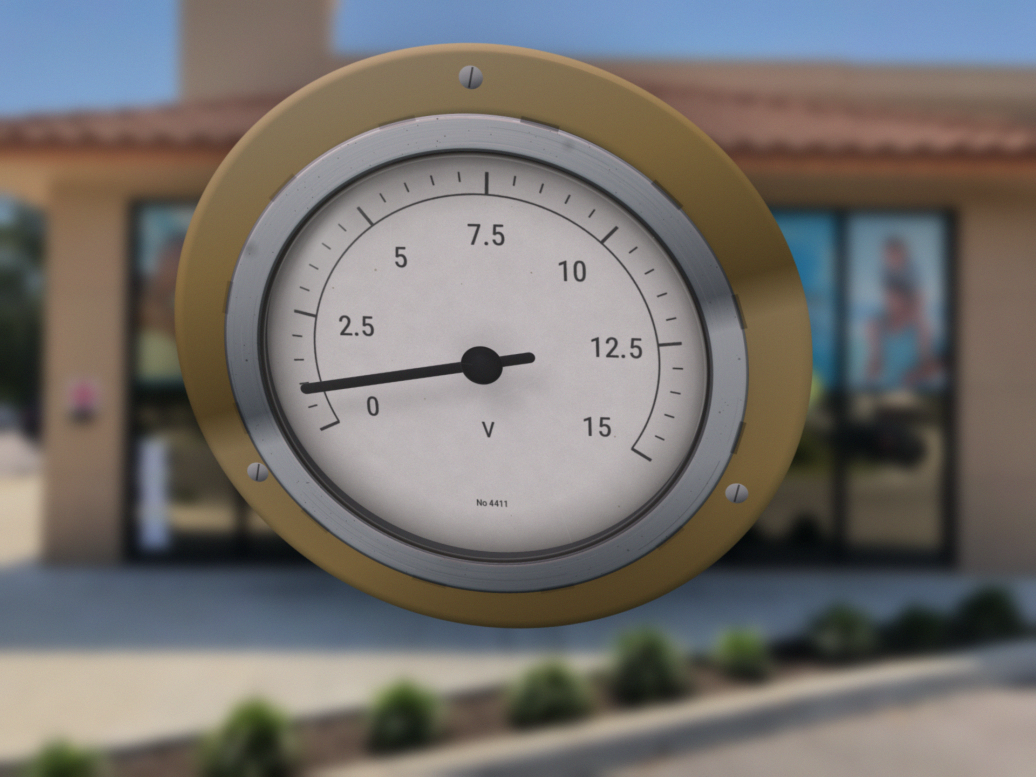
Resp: 1,V
